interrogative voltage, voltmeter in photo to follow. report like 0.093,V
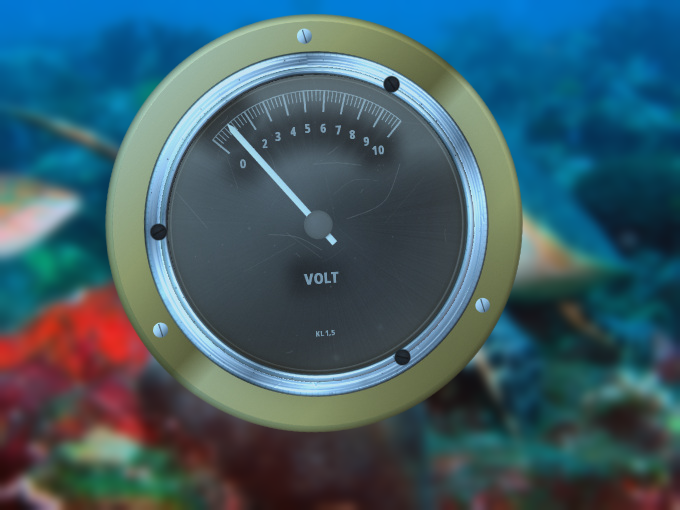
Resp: 1,V
